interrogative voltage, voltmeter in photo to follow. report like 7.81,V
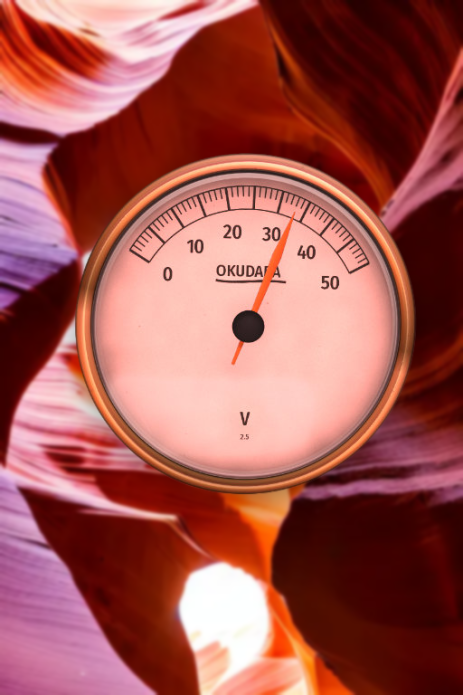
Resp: 33,V
